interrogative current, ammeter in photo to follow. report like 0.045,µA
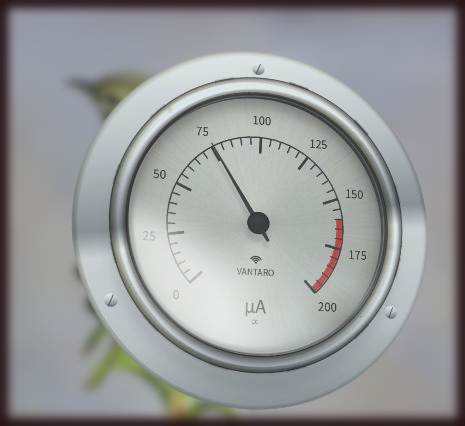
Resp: 75,µA
